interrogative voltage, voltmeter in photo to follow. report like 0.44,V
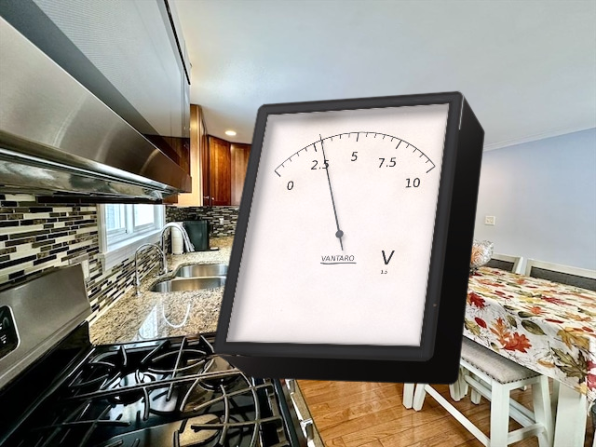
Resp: 3,V
